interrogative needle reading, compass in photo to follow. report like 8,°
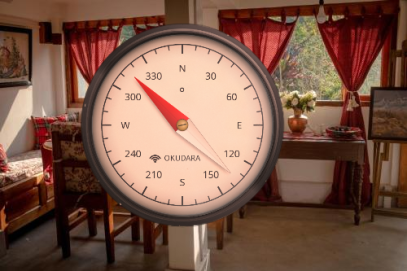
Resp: 315,°
